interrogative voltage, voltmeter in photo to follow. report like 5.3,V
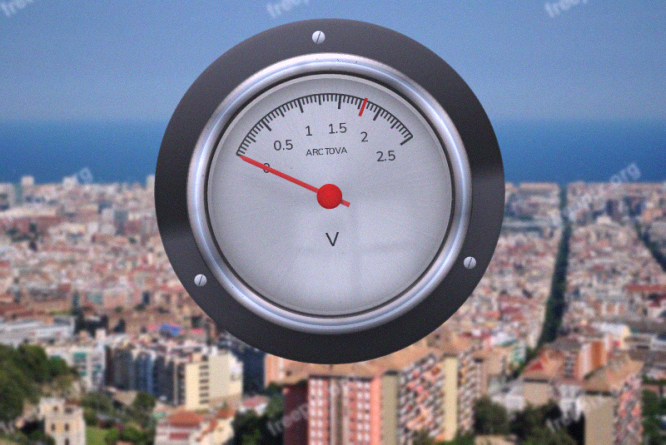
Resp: 0,V
